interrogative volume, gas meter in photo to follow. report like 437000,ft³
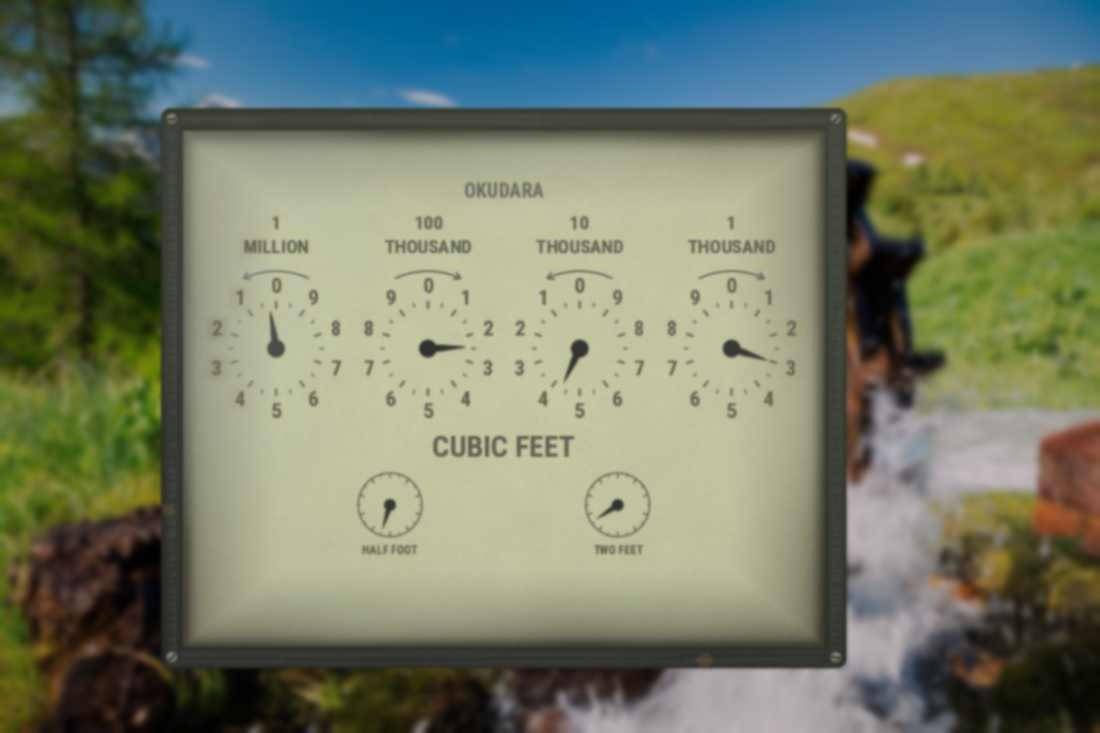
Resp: 24300,ft³
